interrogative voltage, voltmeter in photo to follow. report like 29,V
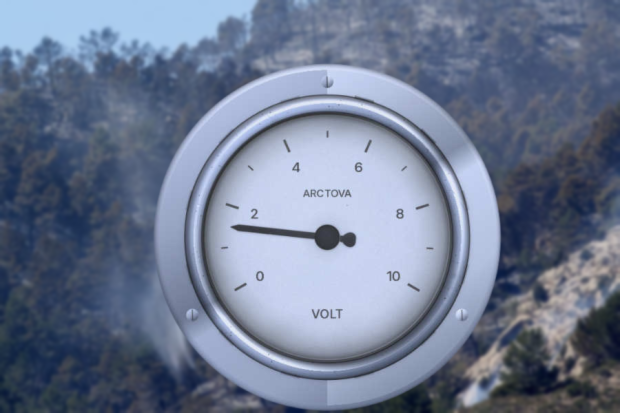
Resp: 1.5,V
